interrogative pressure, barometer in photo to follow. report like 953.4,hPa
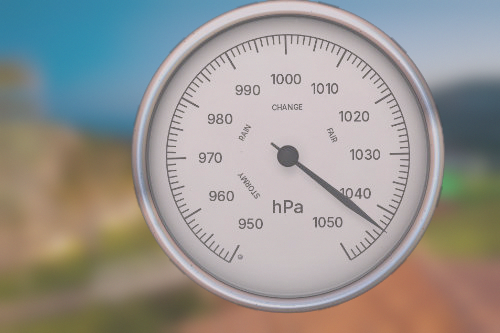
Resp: 1043,hPa
